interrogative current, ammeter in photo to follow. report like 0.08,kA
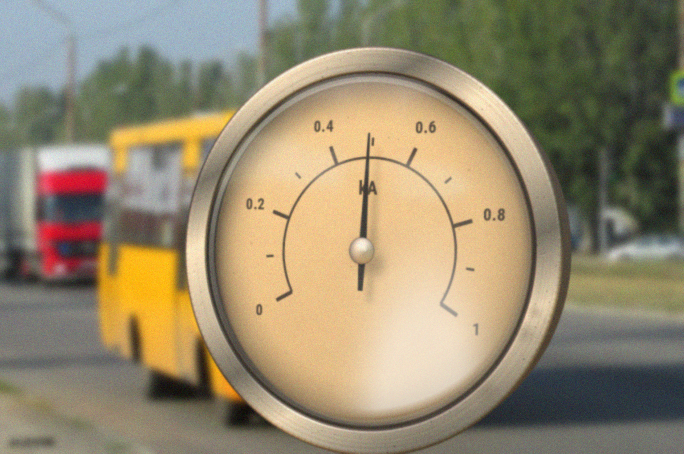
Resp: 0.5,kA
